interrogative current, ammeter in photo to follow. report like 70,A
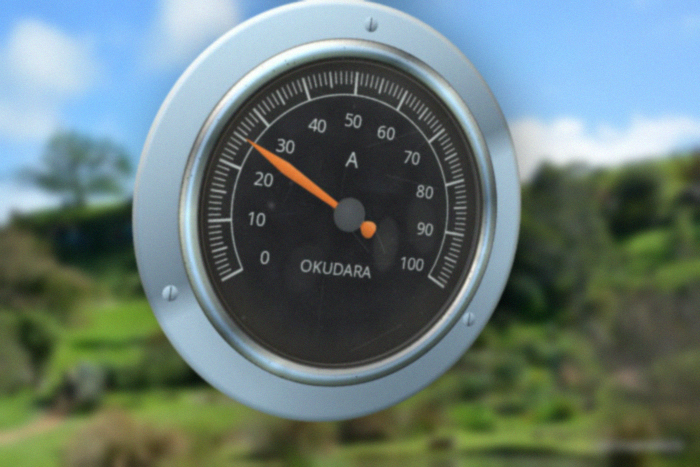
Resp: 25,A
